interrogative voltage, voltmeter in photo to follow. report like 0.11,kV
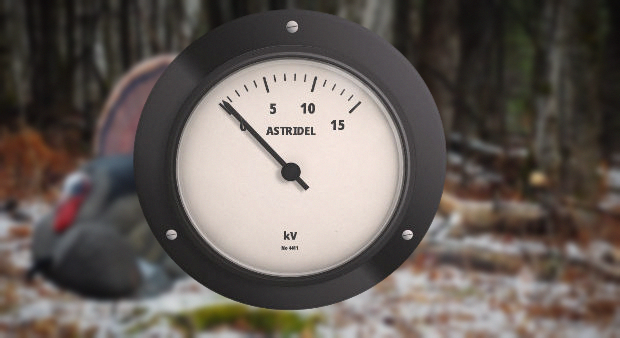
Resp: 0.5,kV
